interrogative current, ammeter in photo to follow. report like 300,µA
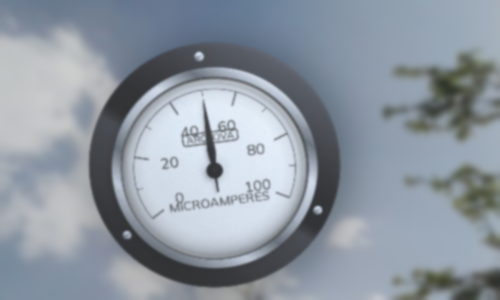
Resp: 50,µA
